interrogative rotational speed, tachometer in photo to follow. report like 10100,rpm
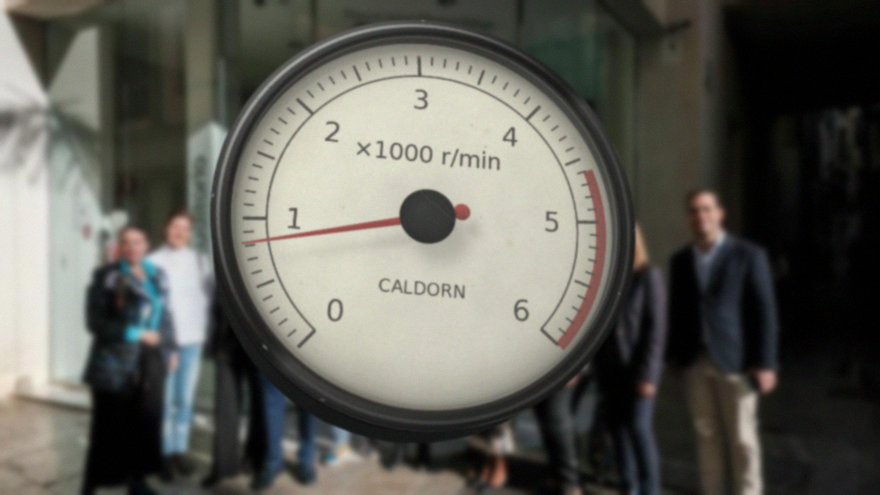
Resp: 800,rpm
